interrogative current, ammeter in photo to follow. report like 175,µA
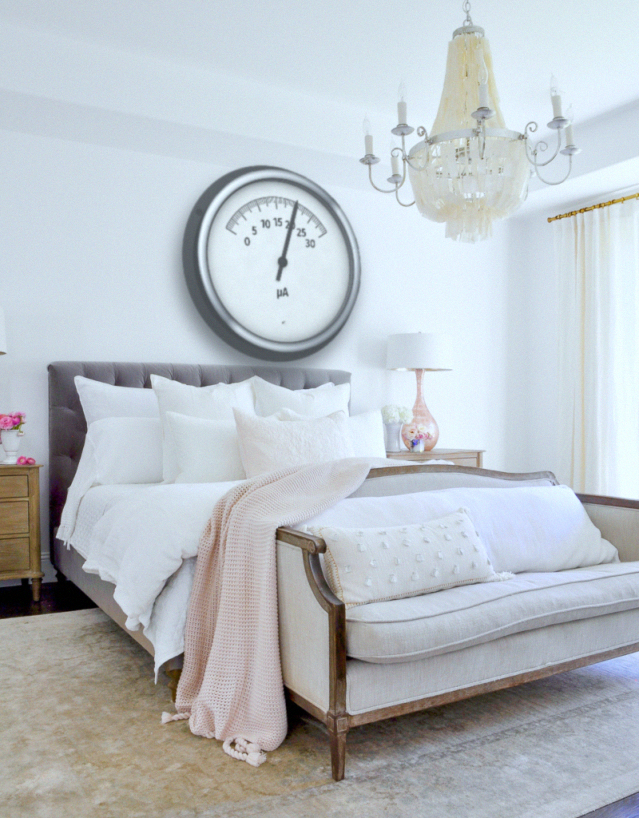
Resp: 20,µA
